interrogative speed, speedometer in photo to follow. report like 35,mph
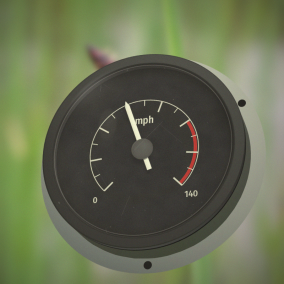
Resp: 60,mph
